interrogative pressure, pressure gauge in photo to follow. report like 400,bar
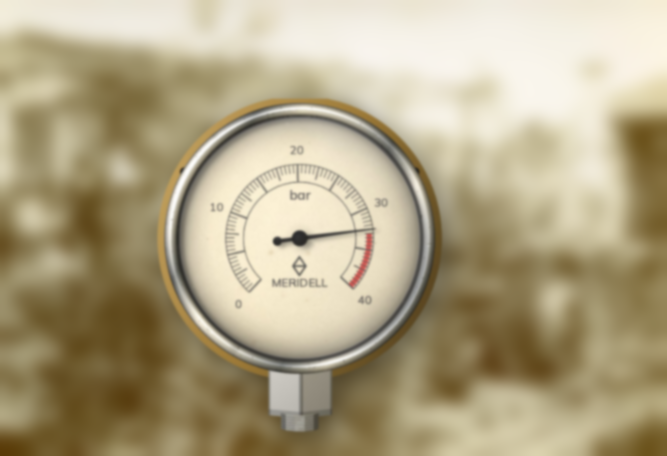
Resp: 32.5,bar
